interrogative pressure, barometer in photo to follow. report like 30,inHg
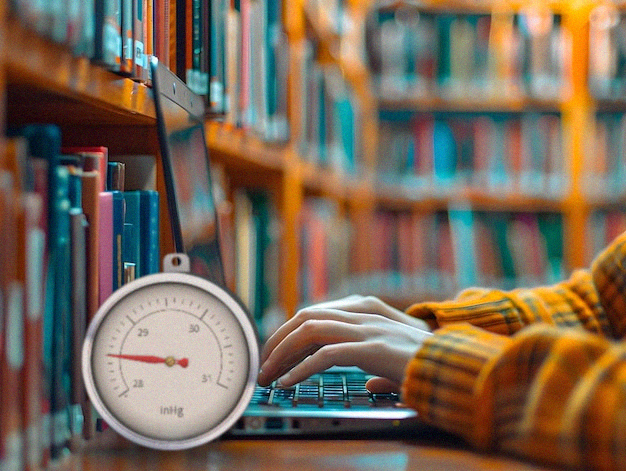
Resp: 28.5,inHg
